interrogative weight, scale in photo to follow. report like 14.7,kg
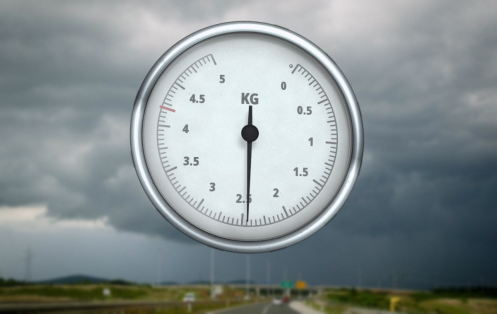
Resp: 2.45,kg
